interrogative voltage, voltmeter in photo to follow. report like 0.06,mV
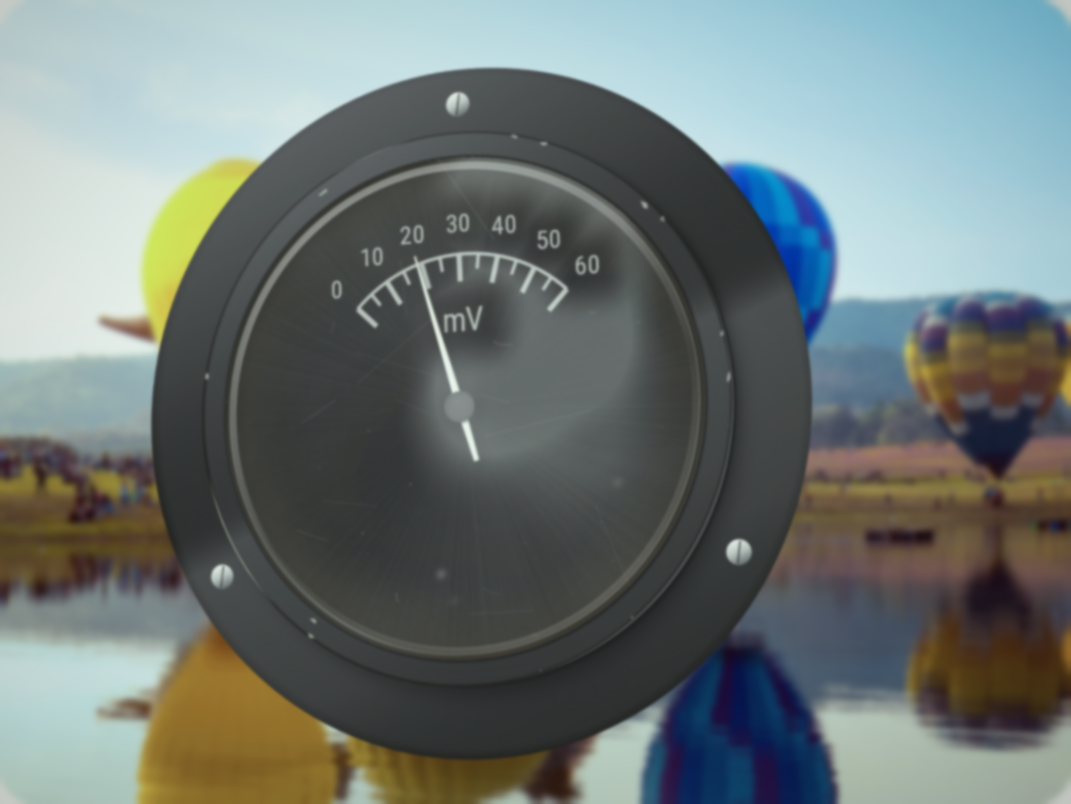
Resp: 20,mV
